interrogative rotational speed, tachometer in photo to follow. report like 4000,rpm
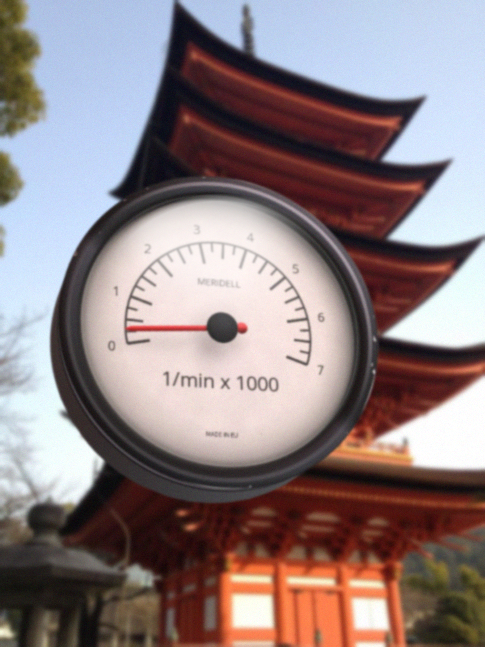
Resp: 250,rpm
